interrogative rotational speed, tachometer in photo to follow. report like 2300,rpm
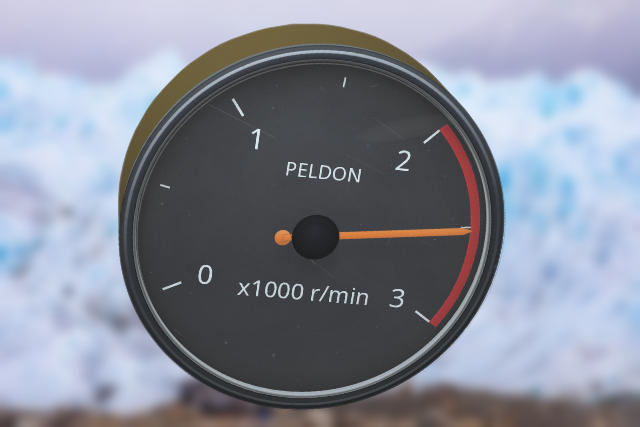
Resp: 2500,rpm
